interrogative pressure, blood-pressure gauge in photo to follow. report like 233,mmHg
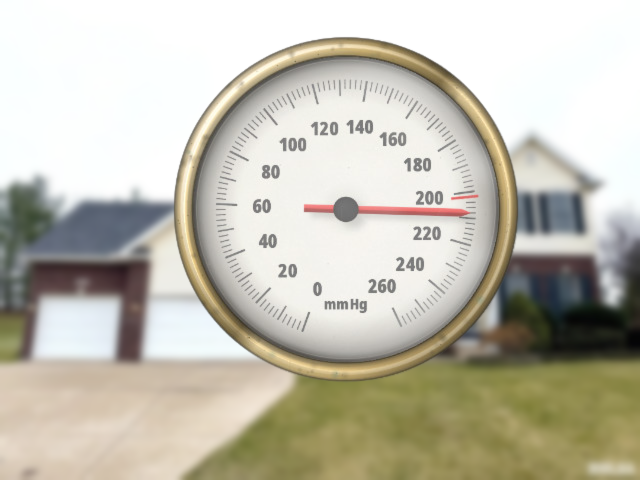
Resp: 208,mmHg
